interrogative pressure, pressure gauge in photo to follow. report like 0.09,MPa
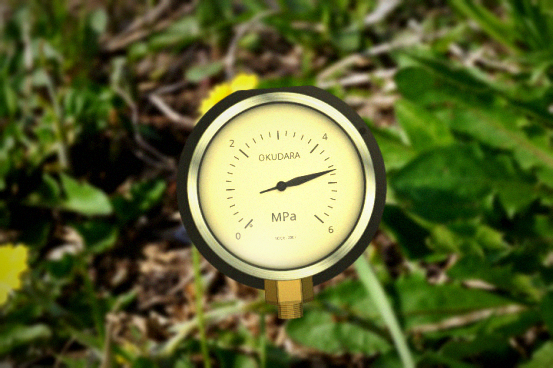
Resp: 4.7,MPa
